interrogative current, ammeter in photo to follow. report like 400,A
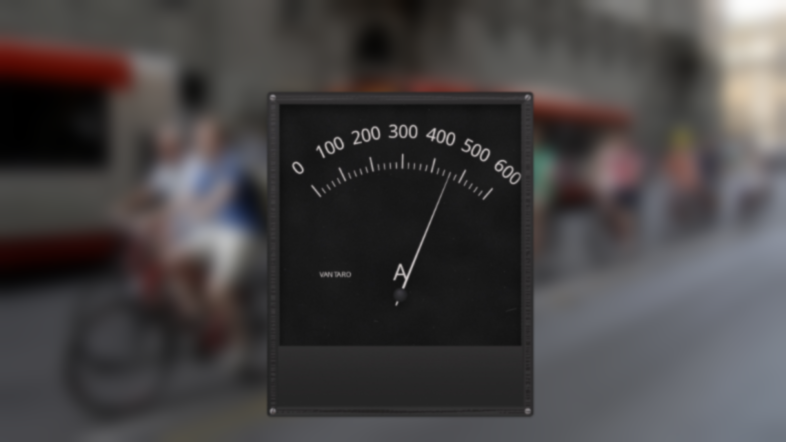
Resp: 460,A
